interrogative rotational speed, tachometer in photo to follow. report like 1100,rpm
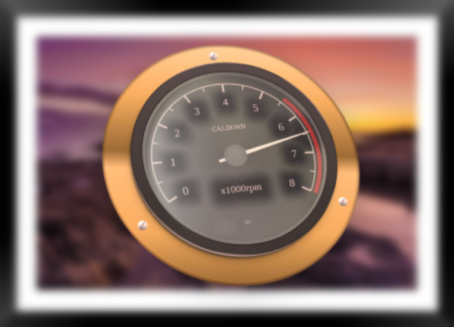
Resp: 6500,rpm
